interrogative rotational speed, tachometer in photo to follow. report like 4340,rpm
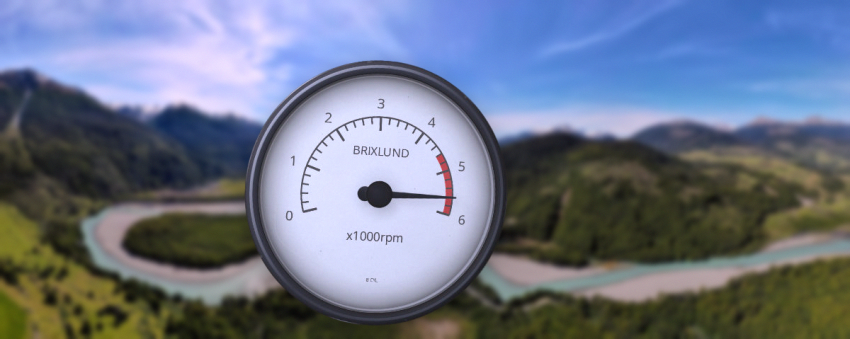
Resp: 5600,rpm
